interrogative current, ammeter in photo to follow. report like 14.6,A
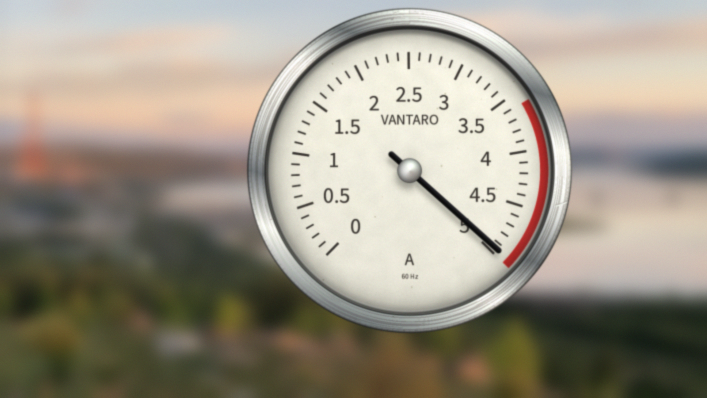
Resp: 4.95,A
